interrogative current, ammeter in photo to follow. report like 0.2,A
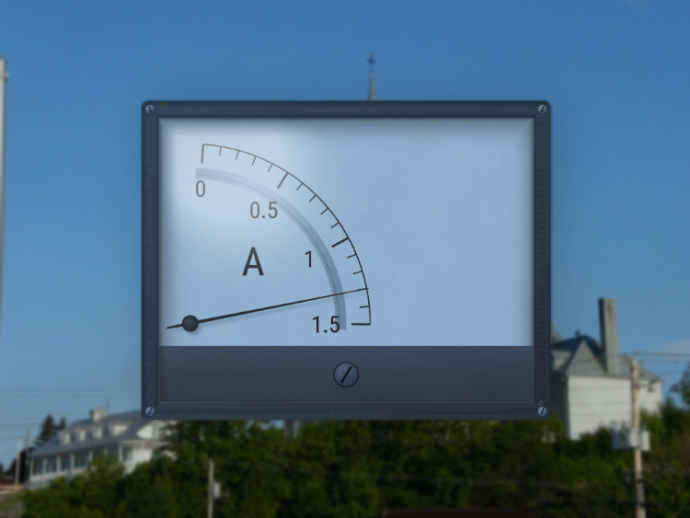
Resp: 1.3,A
